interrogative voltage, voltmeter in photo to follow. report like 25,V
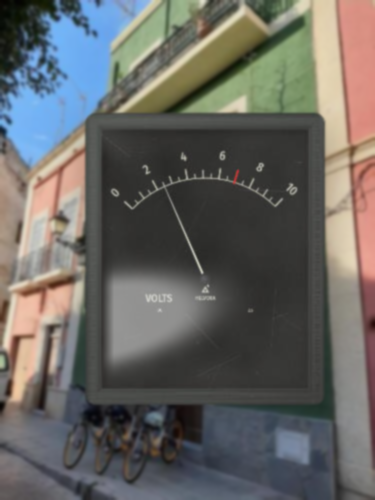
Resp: 2.5,V
